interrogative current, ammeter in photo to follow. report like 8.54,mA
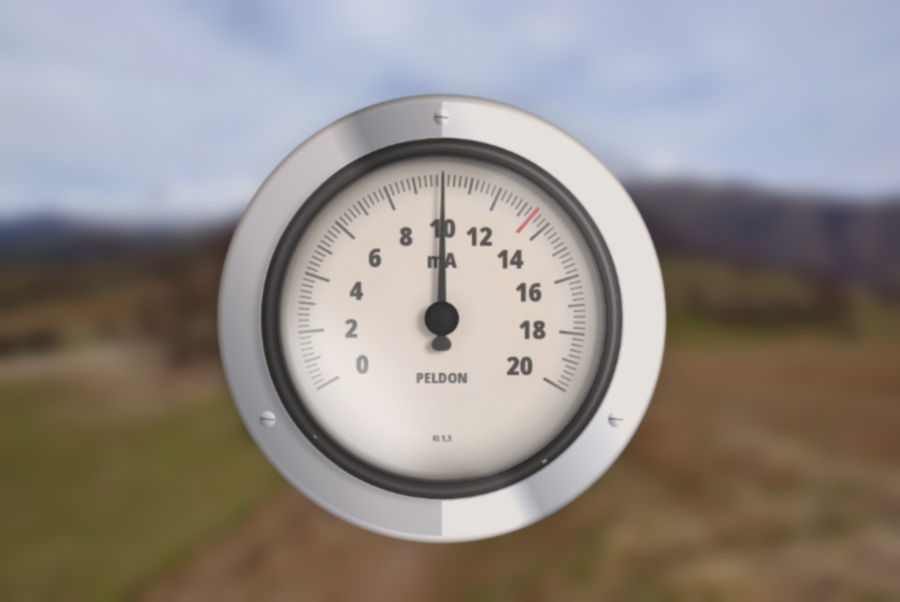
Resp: 10,mA
